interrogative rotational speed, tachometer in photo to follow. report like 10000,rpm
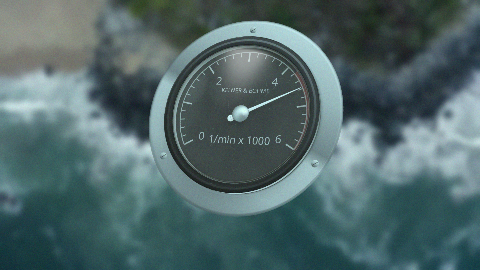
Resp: 4600,rpm
